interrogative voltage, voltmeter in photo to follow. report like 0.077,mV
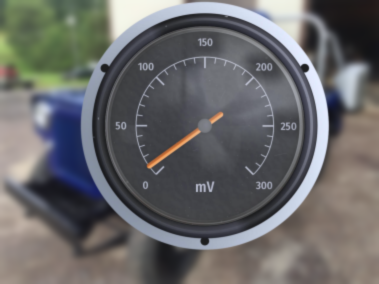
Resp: 10,mV
